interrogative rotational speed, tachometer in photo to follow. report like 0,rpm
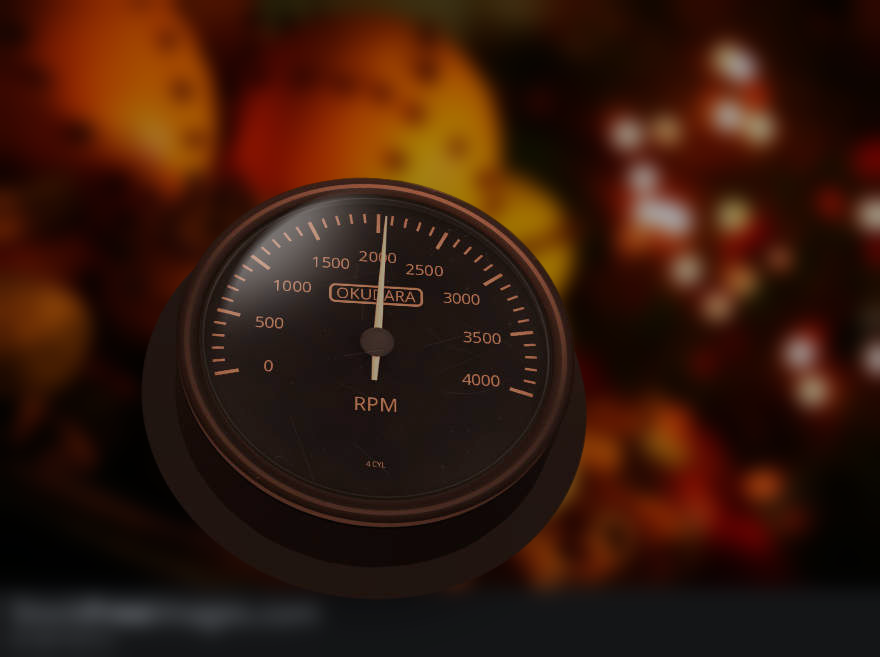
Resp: 2050,rpm
